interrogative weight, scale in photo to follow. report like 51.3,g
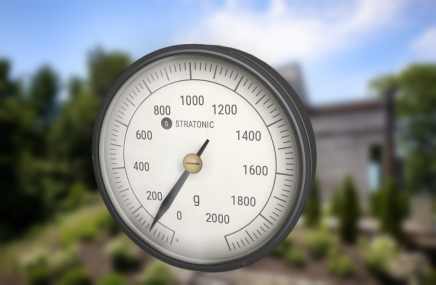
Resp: 100,g
